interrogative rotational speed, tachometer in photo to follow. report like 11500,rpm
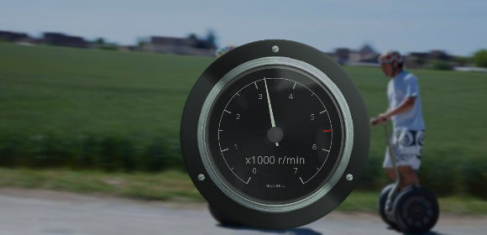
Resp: 3250,rpm
